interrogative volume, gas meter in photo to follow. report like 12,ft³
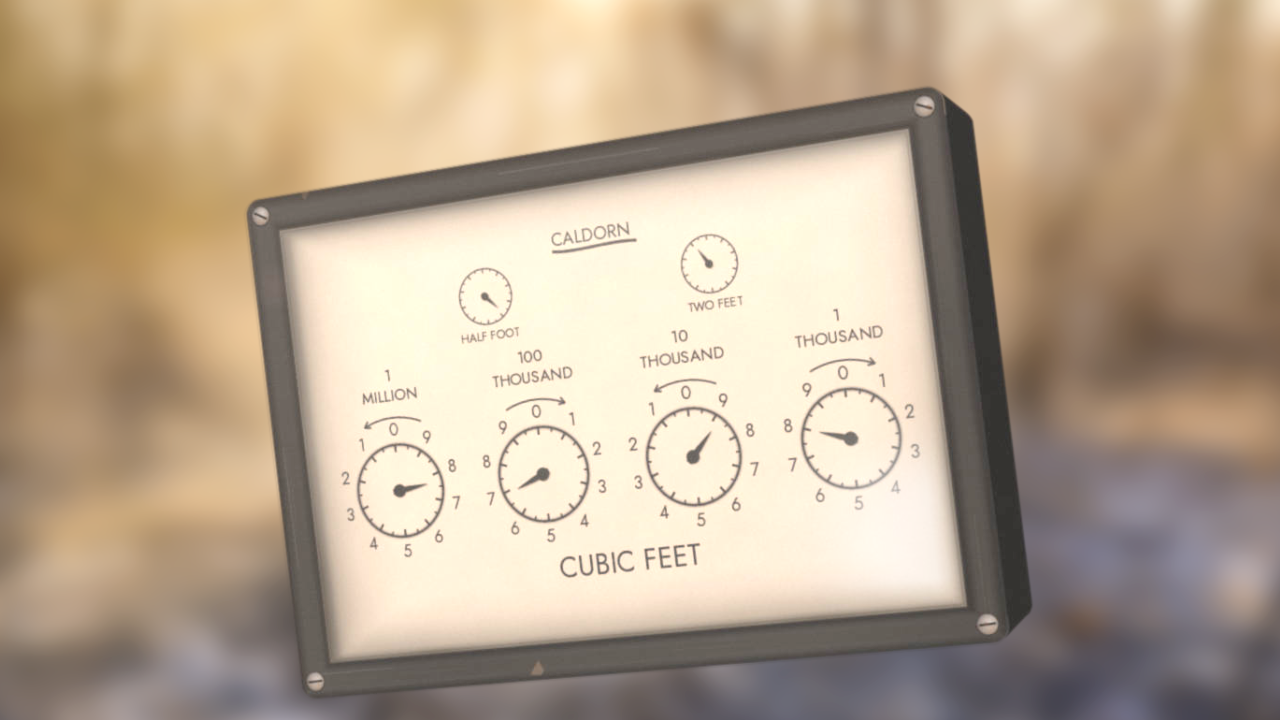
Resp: 768800,ft³
